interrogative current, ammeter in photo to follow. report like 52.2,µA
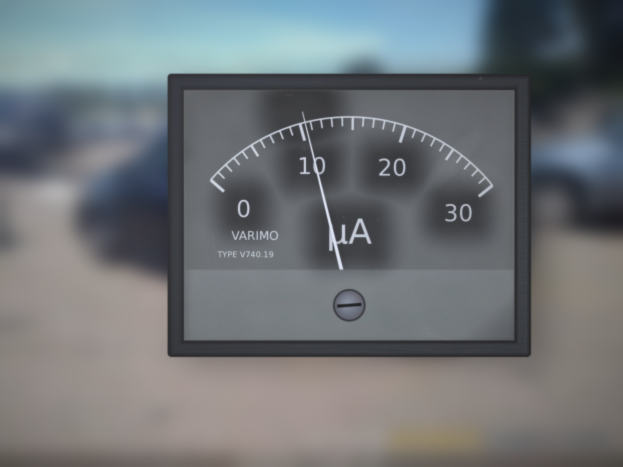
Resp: 10.5,µA
